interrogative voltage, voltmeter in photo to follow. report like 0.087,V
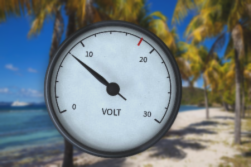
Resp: 8,V
